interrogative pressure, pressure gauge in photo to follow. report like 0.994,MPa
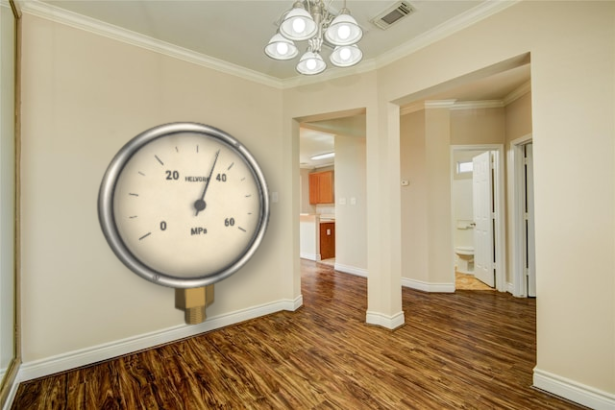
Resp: 35,MPa
